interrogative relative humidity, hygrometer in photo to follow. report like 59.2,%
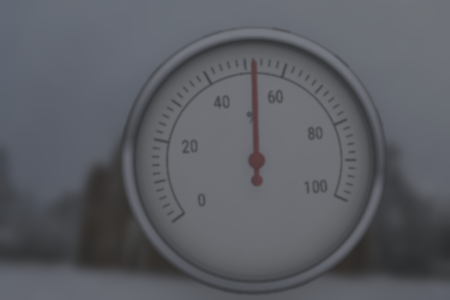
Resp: 52,%
